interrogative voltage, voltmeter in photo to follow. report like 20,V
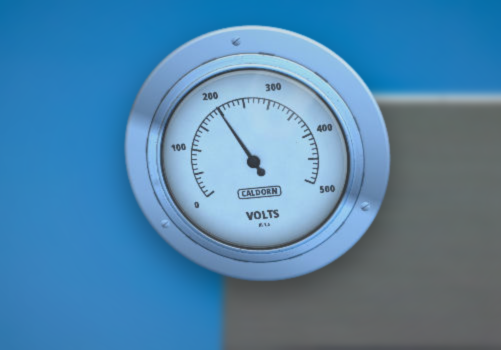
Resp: 200,V
